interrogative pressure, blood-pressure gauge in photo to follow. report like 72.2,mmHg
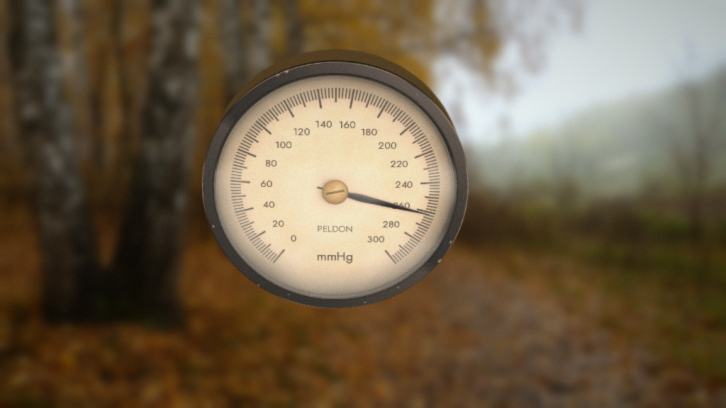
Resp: 260,mmHg
